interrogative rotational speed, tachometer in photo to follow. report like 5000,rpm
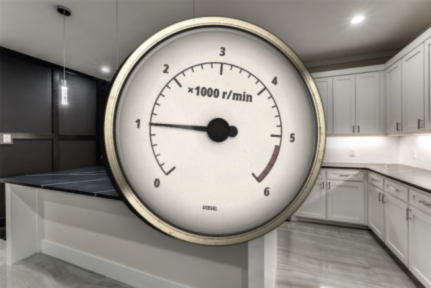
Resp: 1000,rpm
